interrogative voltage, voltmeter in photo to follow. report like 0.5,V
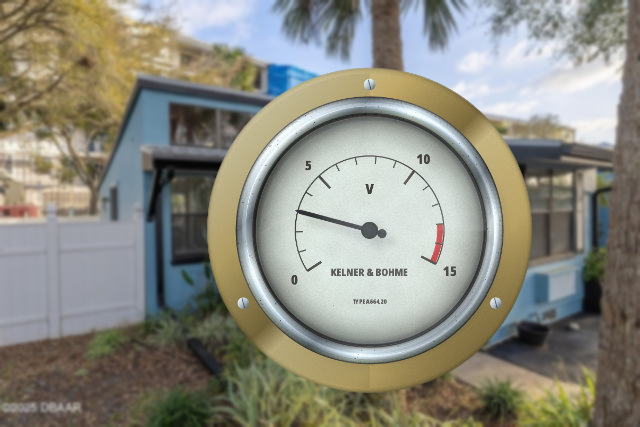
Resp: 3,V
